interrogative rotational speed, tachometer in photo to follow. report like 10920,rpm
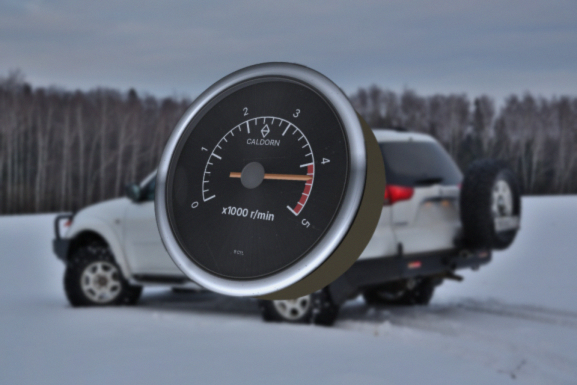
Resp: 4300,rpm
